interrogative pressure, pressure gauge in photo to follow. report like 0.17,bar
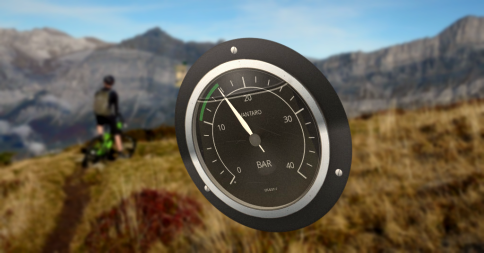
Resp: 16,bar
